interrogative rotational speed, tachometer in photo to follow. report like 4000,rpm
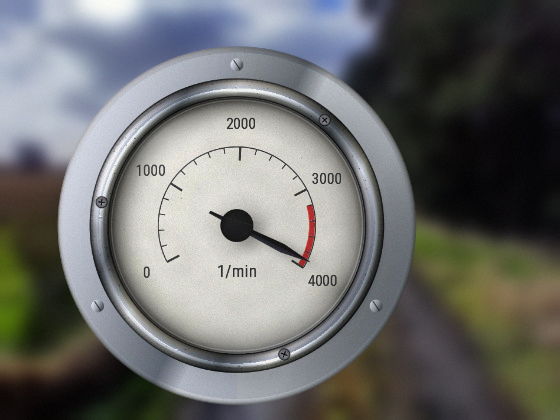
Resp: 3900,rpm
